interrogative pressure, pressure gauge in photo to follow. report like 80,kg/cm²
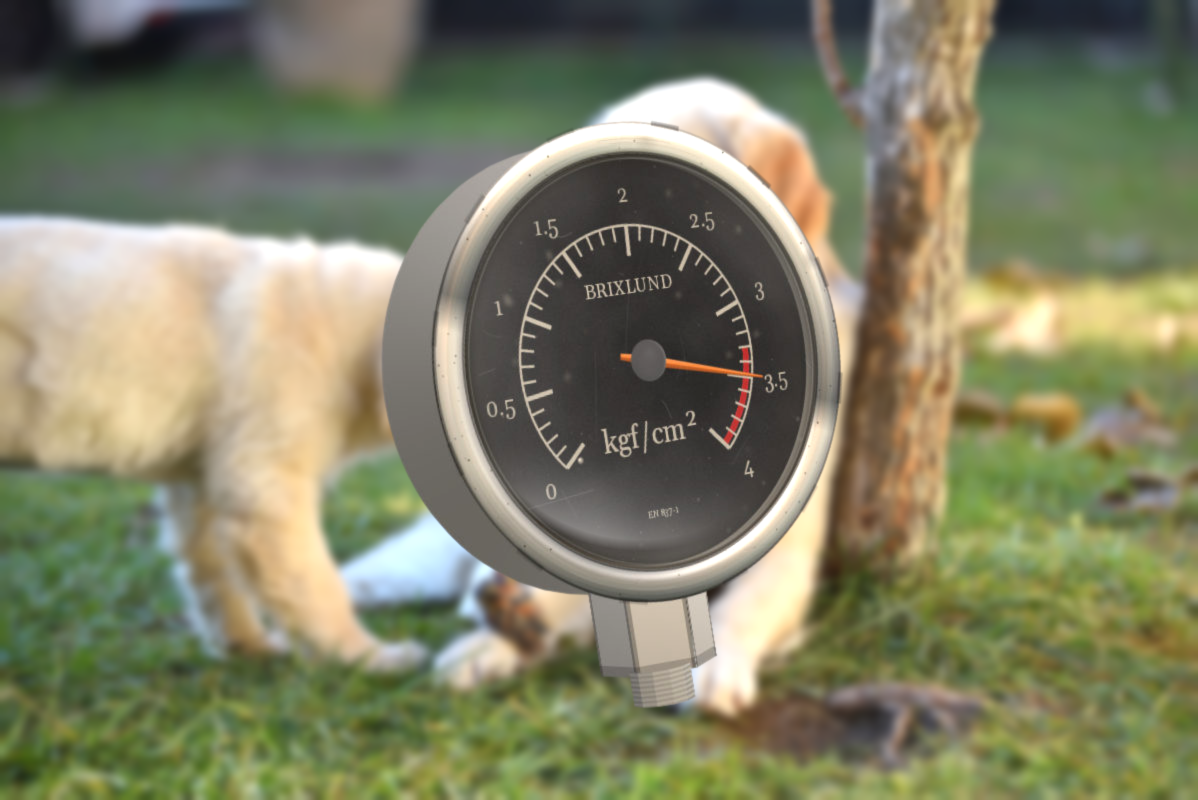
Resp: 3.5,kg/cm²
